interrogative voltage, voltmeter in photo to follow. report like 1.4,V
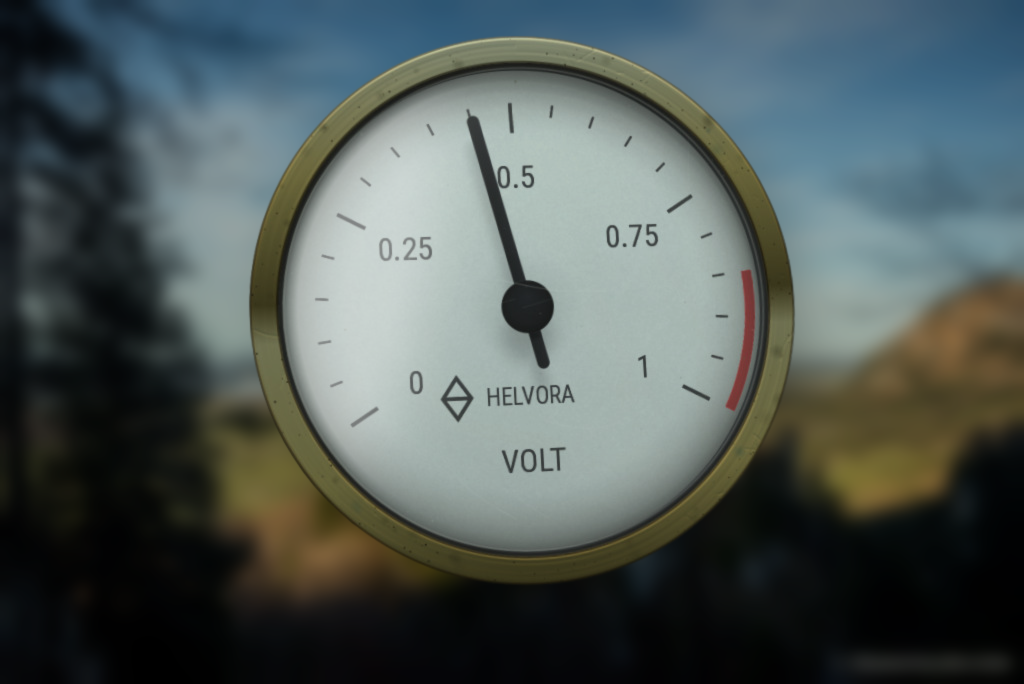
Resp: 0.45,V
